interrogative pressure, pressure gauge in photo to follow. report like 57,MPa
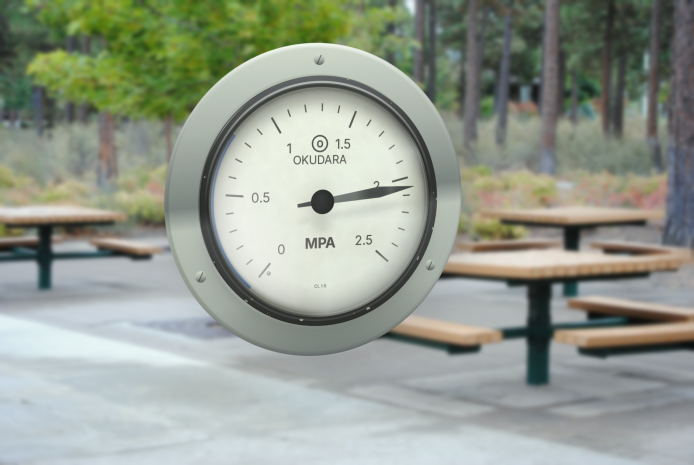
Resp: 2.05,MPa
